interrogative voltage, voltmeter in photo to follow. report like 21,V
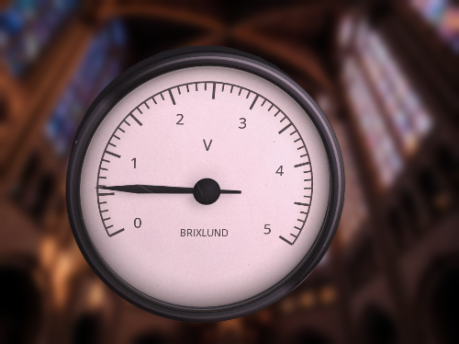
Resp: 0.6,V
